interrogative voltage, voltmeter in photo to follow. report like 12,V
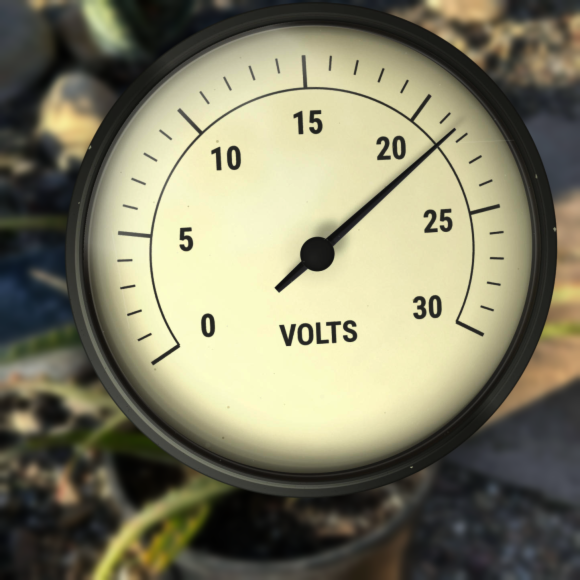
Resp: 21.5,V
